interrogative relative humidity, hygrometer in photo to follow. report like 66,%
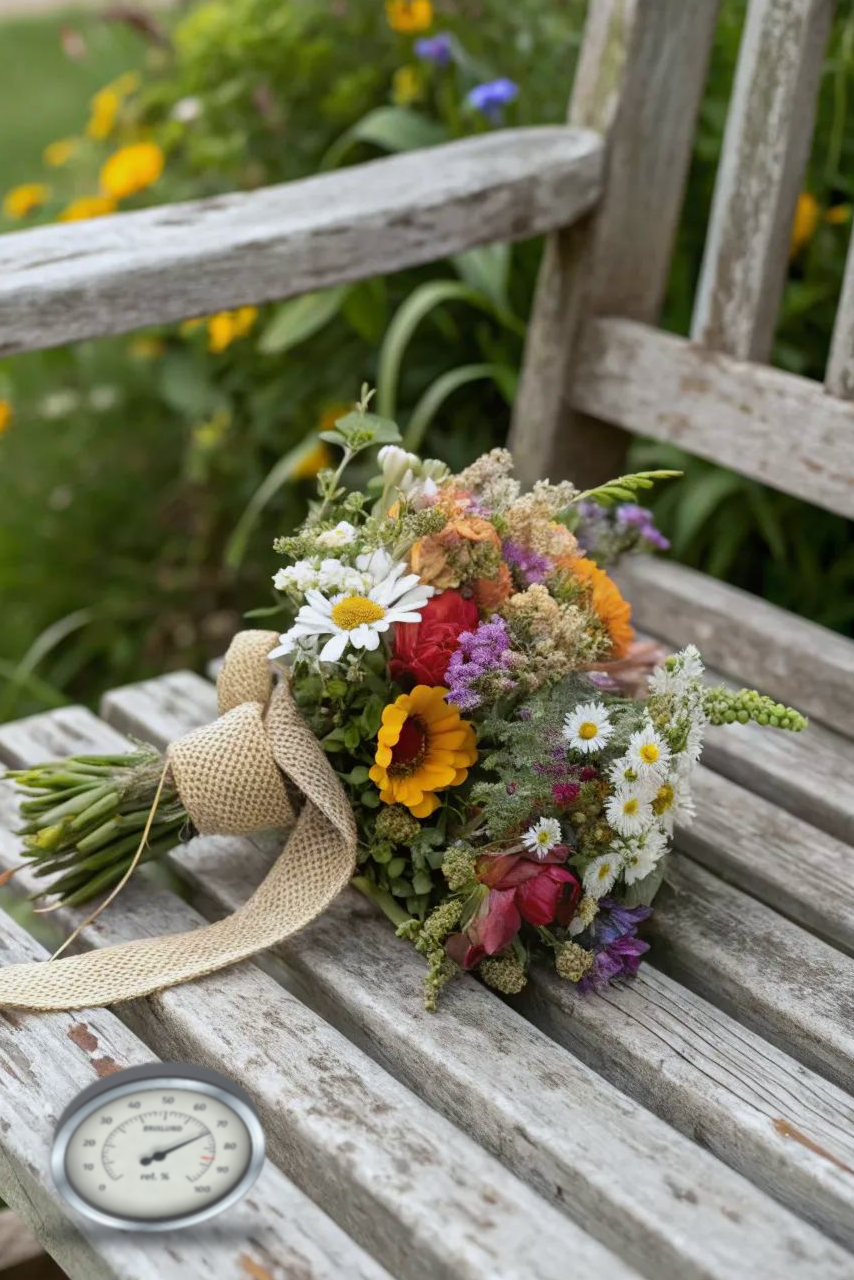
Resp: 70,%
